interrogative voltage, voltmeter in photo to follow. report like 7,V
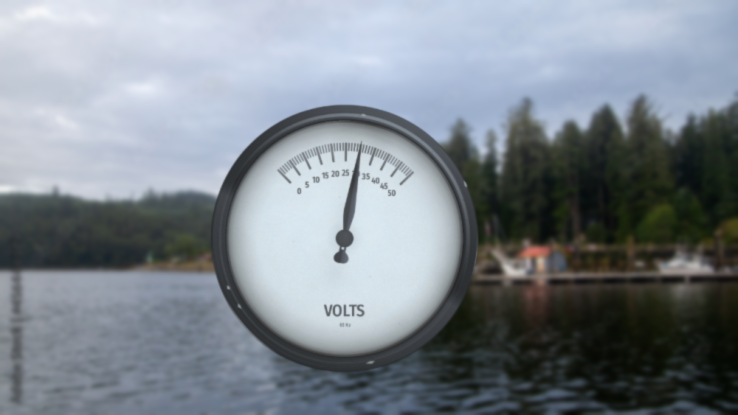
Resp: 30,V
